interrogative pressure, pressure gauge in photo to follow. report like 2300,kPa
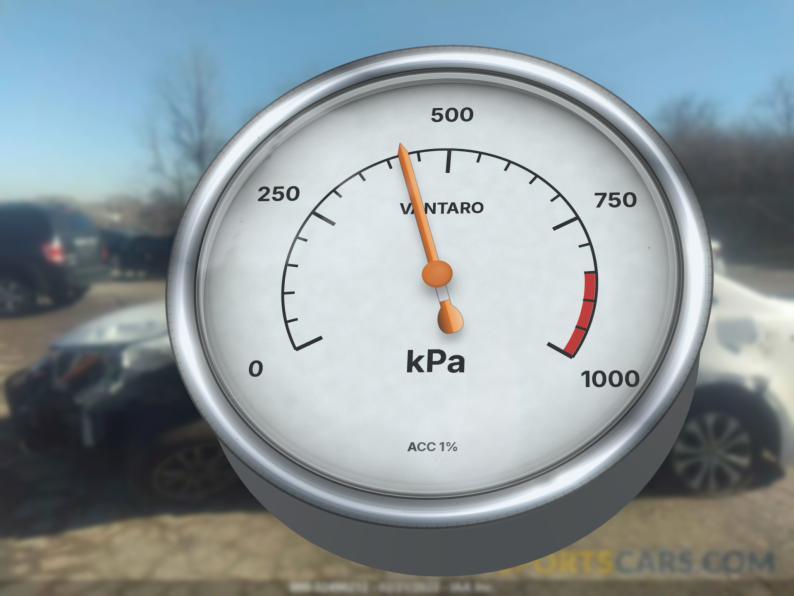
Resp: 425,kPa
